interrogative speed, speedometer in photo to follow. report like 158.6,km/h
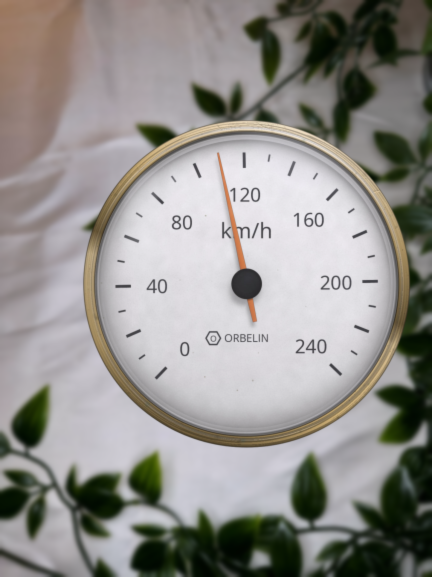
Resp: 110,km/h
